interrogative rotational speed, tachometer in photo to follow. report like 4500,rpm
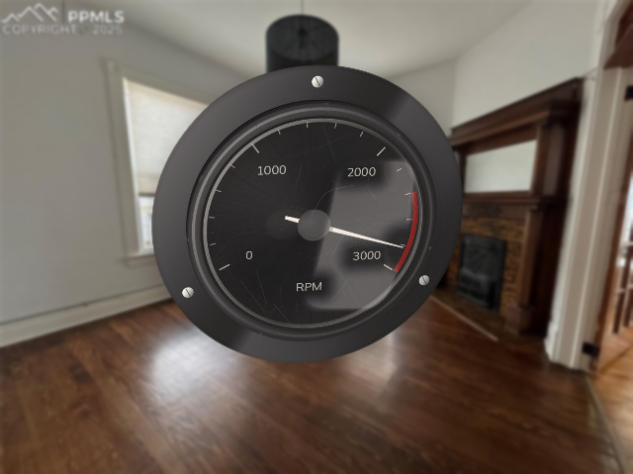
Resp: 2800,rpm
